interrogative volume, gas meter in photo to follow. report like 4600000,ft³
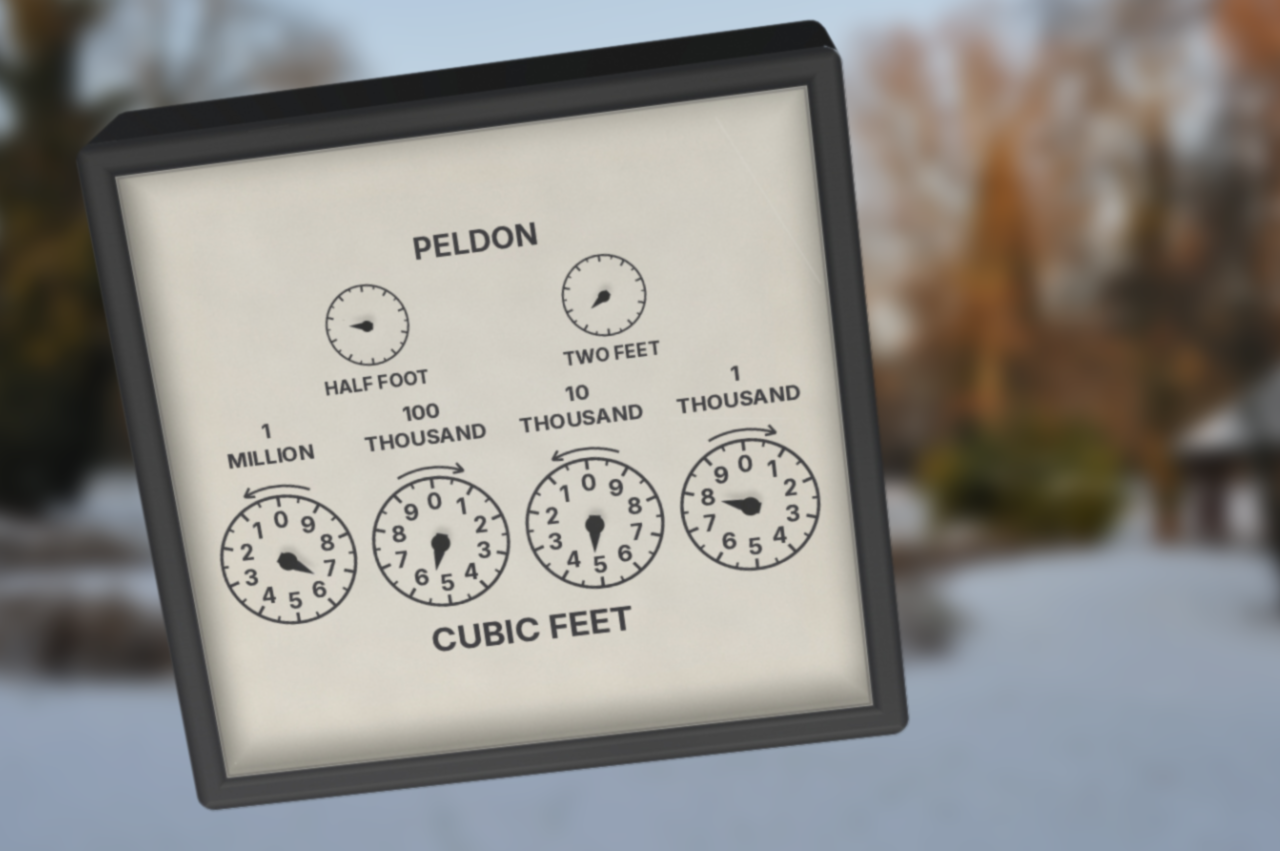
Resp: 654800,ft³
